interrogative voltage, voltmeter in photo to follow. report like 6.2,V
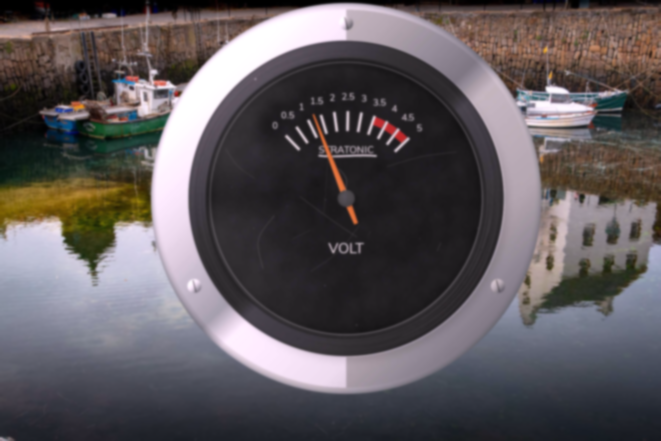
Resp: 1.25,V
